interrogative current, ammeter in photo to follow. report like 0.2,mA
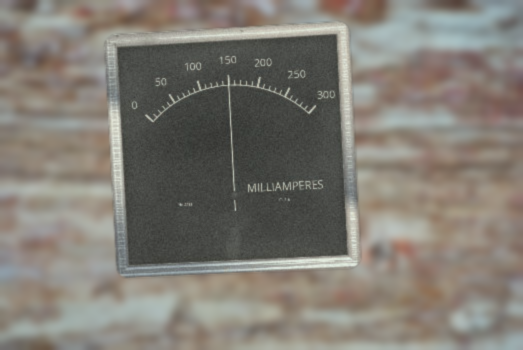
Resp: 150,mA
